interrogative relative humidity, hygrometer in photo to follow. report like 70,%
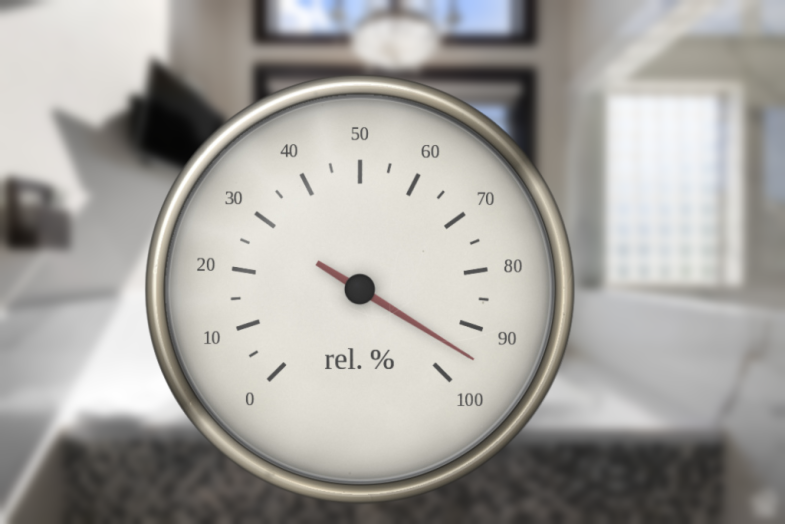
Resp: 95,%
